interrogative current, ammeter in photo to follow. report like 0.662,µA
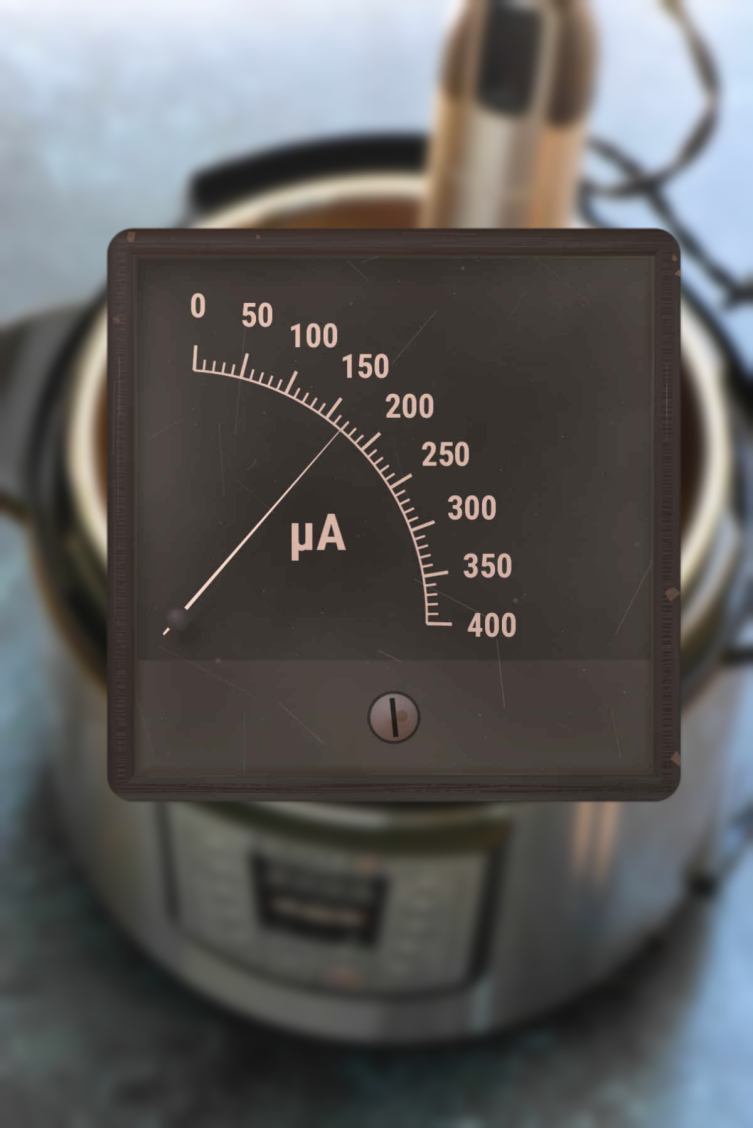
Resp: 170,µA
